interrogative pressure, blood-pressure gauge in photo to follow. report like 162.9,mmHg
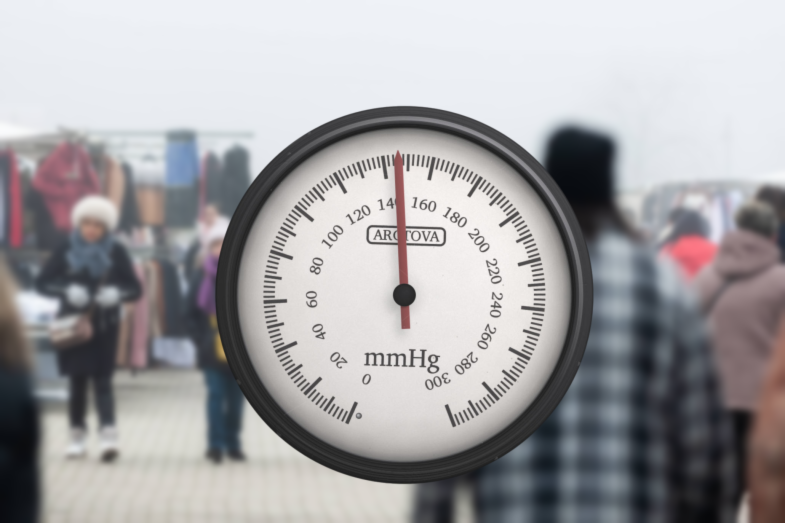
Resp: 146,mmHg
